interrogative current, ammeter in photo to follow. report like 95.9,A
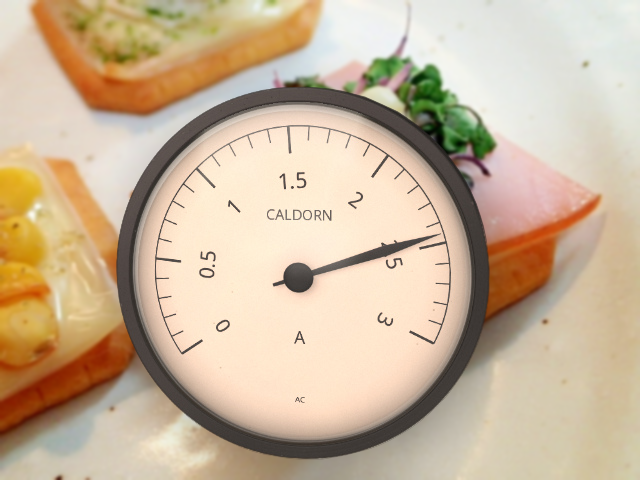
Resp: 2.45,A
